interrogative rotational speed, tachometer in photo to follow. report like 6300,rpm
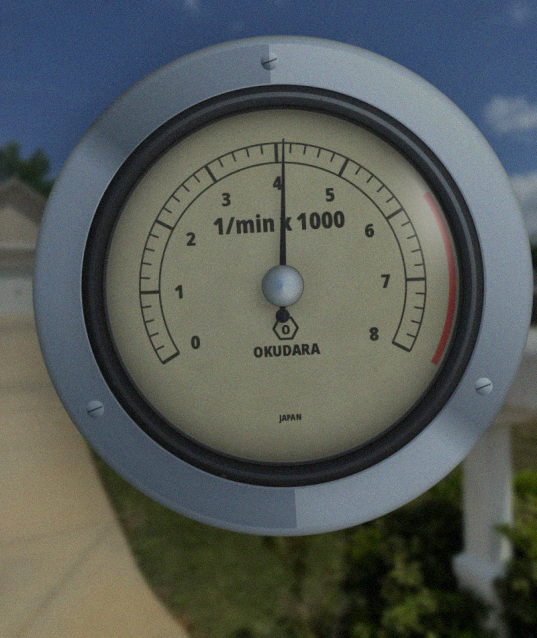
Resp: 4100,rpm
